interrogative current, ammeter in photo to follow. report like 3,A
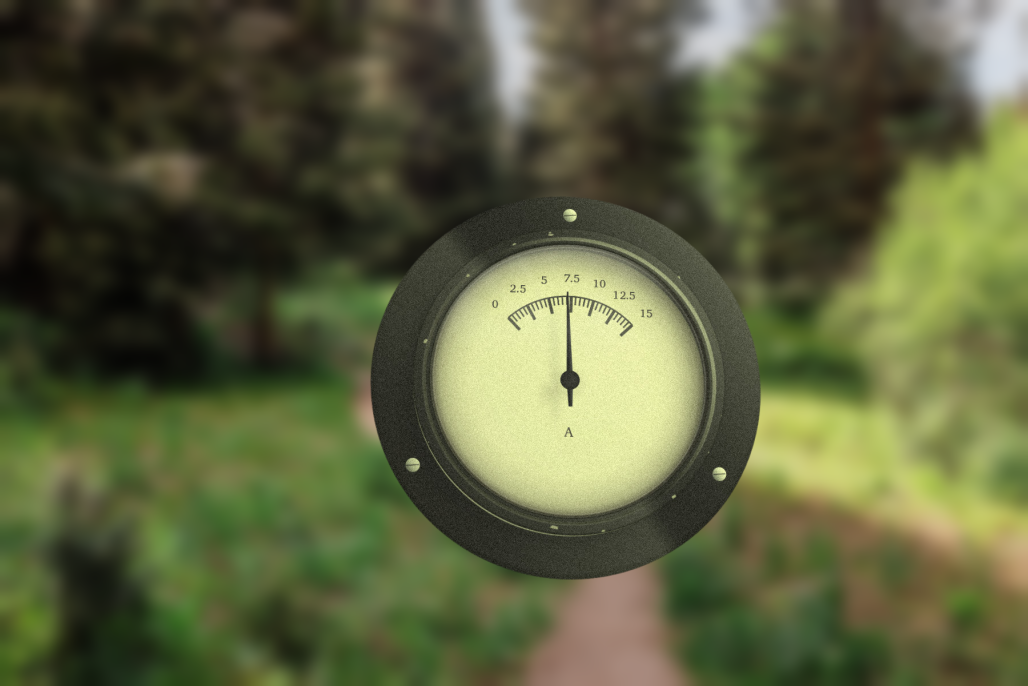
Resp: 7,A
